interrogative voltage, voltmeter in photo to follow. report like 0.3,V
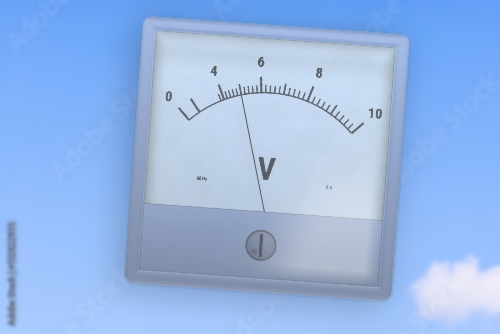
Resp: 5,V
